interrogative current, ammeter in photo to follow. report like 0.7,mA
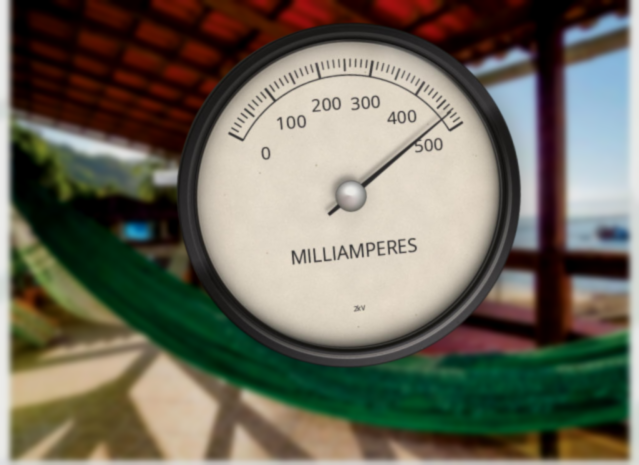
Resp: 470,mA
